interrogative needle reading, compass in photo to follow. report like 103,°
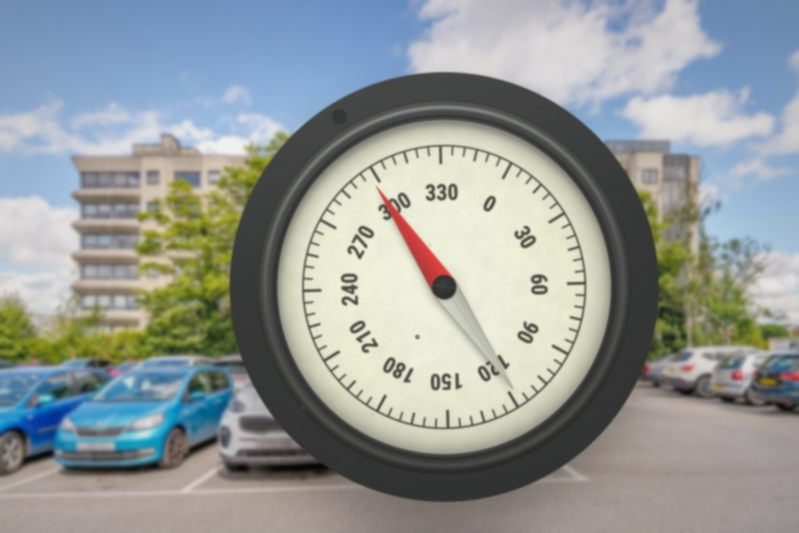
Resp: 297.5,°
